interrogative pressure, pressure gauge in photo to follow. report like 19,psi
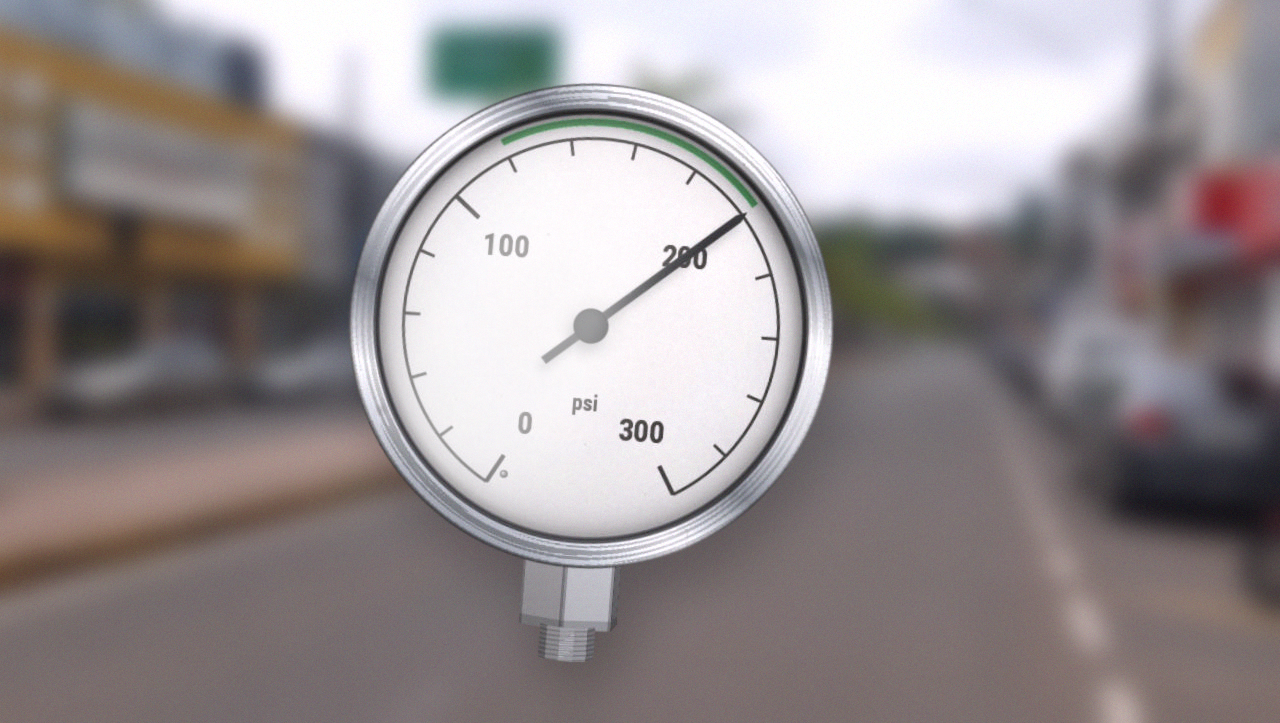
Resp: 200,psi
